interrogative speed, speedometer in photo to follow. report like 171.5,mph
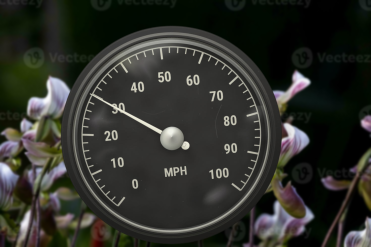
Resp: 30,mph
